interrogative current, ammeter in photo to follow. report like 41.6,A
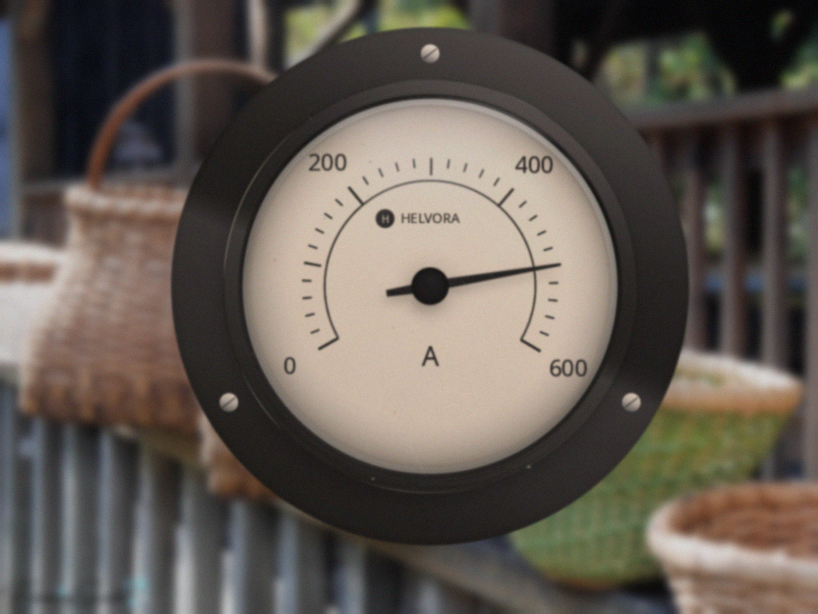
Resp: 500,A
